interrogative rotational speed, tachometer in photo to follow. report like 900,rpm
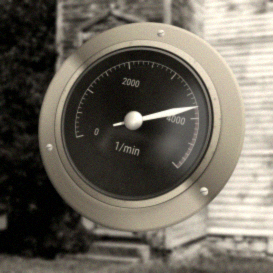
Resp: 3800,rpm
